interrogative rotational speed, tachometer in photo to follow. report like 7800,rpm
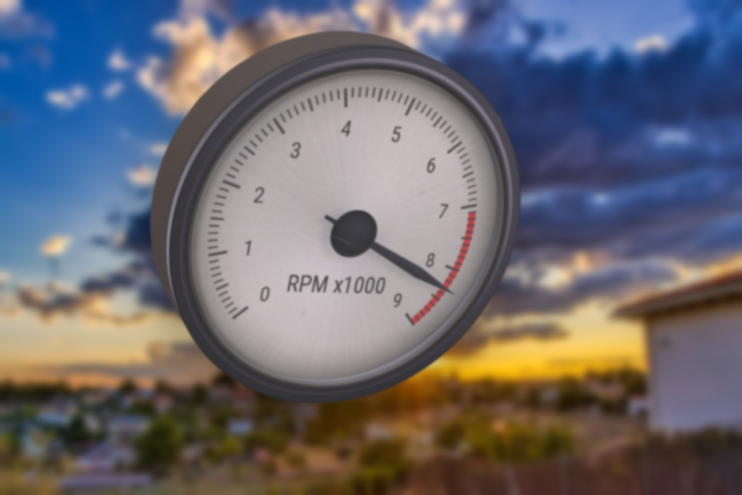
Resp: 8300,rpm
